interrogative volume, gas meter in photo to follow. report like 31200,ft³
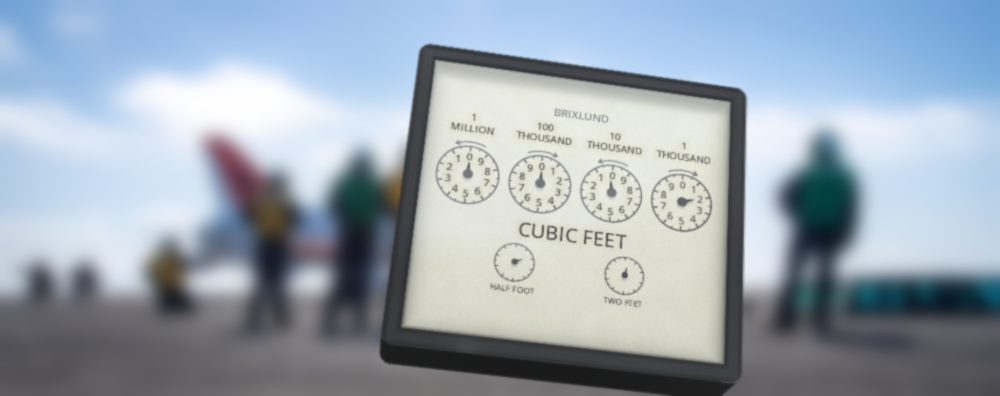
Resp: 200,ft³
